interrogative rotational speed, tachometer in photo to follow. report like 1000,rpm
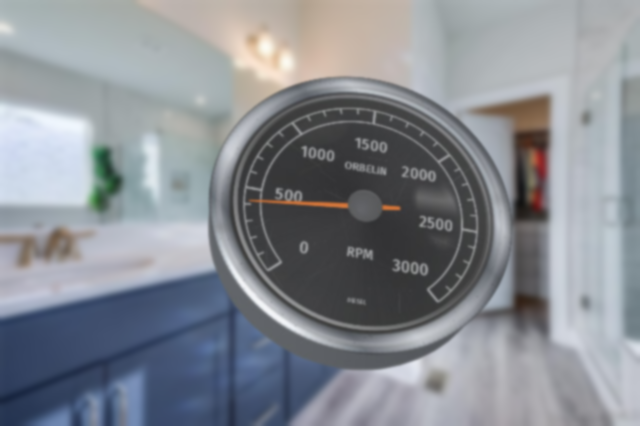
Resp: 400,rpm
